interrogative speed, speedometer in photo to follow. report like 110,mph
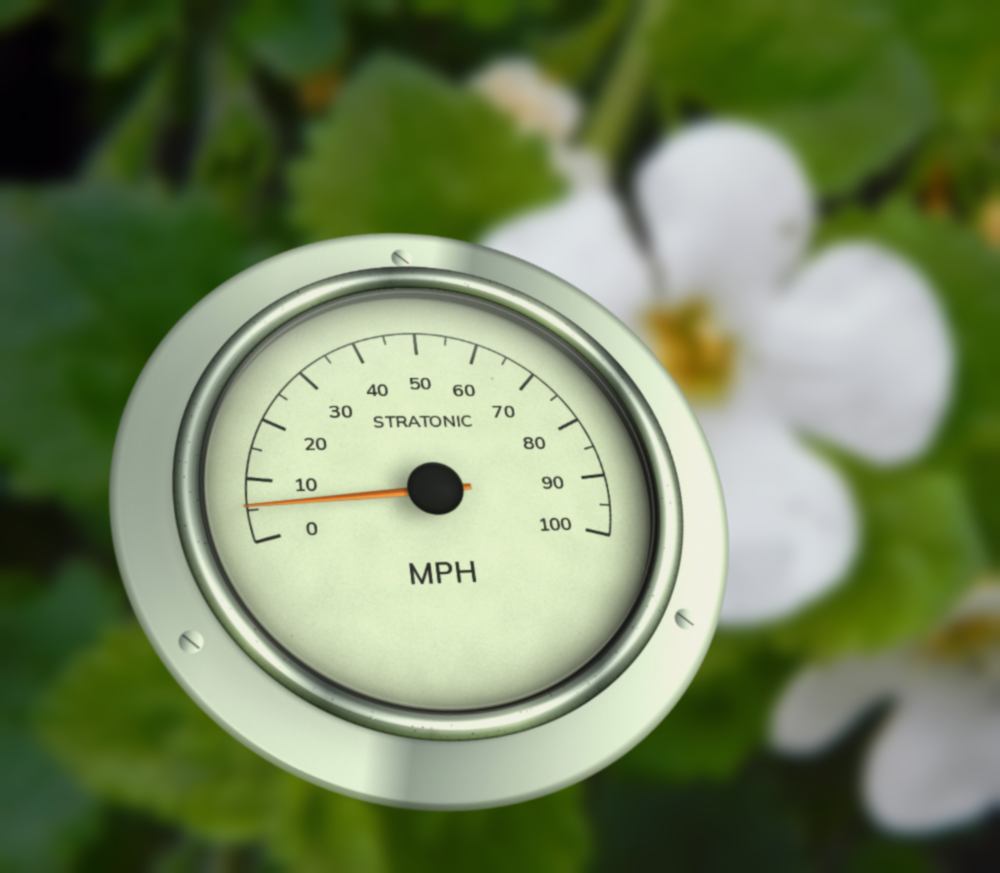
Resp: 5,mph
